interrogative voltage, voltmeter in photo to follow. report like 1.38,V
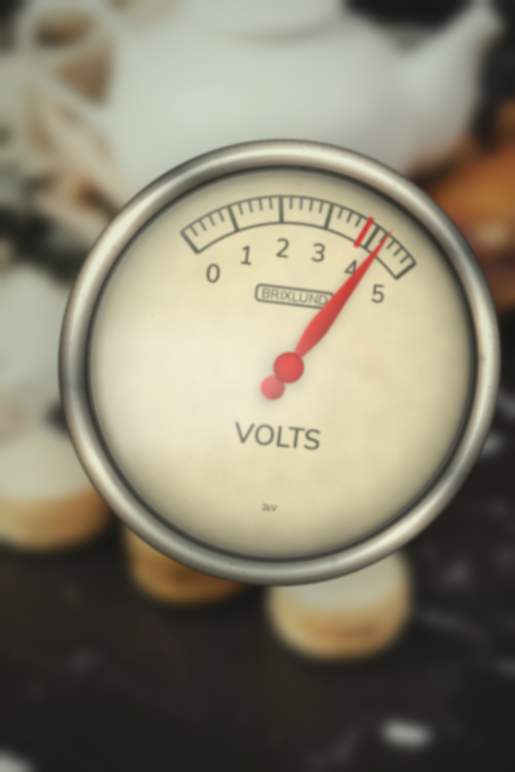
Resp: 4.2,V
